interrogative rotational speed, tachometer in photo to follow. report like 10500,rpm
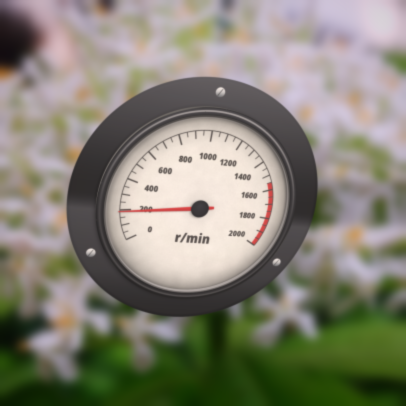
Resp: 200,rpm
